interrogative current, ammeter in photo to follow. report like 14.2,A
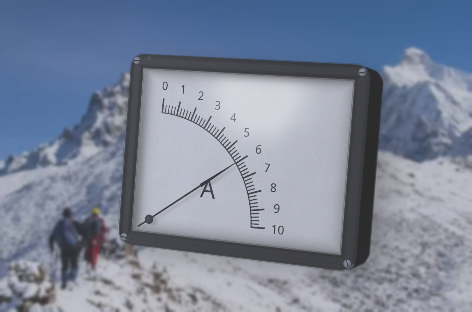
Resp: 6,A
